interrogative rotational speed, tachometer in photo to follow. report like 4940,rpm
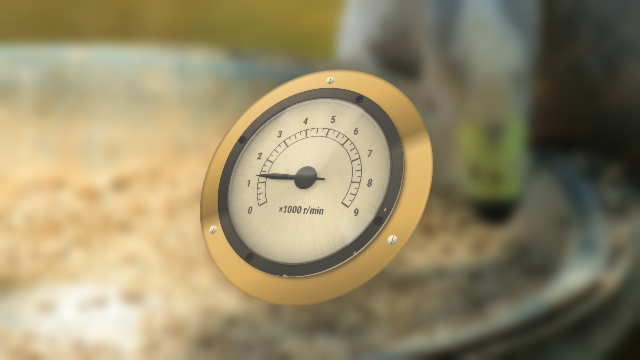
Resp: 1250,rpm
